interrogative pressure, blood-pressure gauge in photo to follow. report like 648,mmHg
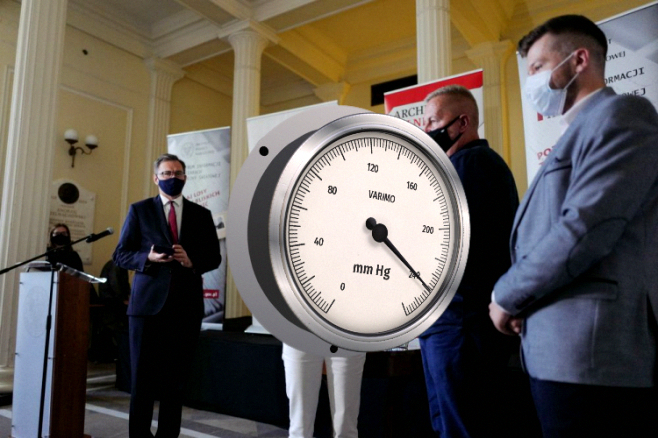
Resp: 240,mmHg
